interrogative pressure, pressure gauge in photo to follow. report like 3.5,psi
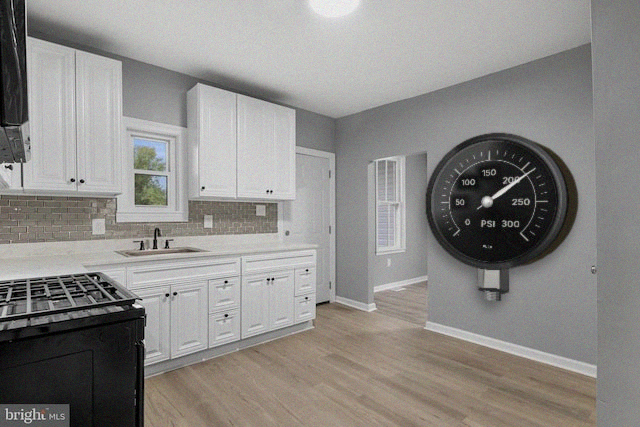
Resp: 210,psi
